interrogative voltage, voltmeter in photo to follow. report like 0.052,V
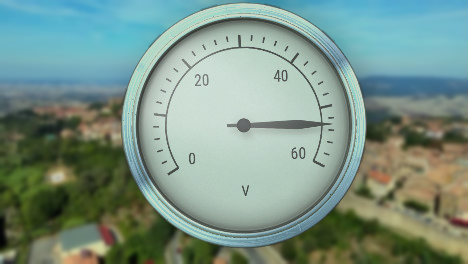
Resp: 53,V
